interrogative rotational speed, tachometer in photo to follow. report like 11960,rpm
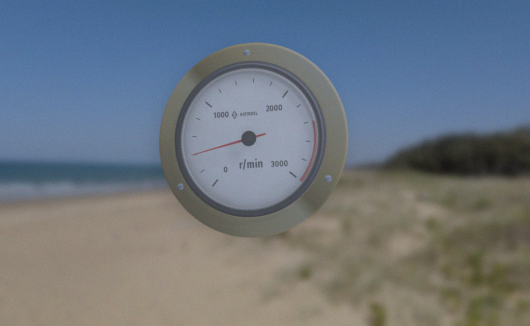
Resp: 400,rpm
